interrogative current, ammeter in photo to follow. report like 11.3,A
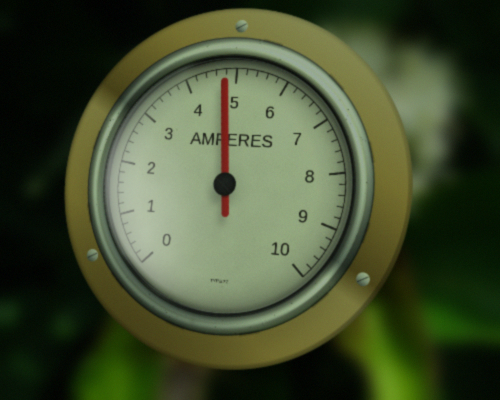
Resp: 4.8,A
